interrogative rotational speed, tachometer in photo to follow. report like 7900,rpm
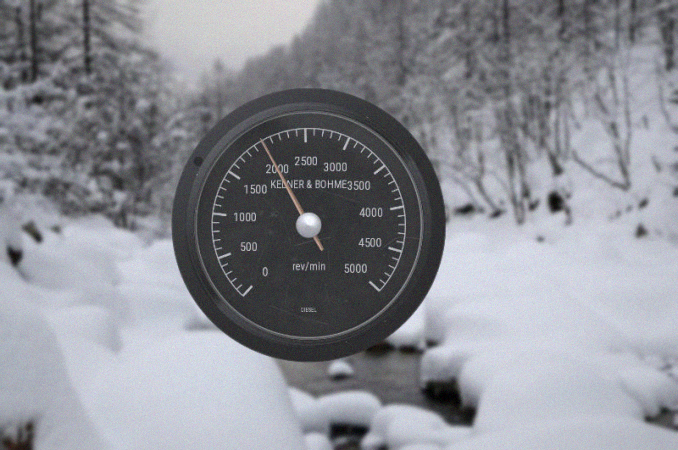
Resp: 2000,rpm
